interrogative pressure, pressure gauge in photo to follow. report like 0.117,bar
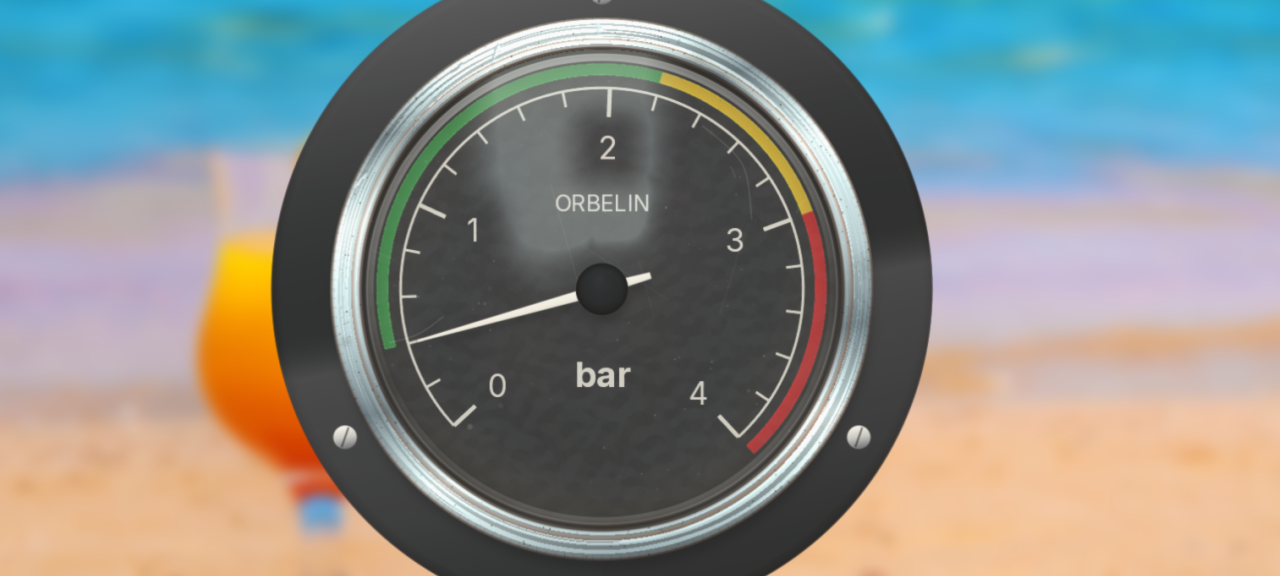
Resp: 0.4,bar
